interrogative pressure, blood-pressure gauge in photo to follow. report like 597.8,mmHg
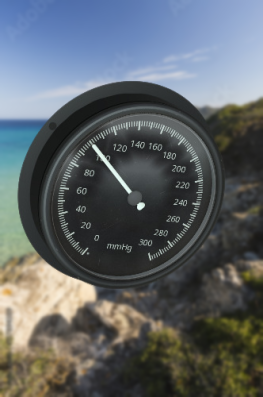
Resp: 100,mmHg
